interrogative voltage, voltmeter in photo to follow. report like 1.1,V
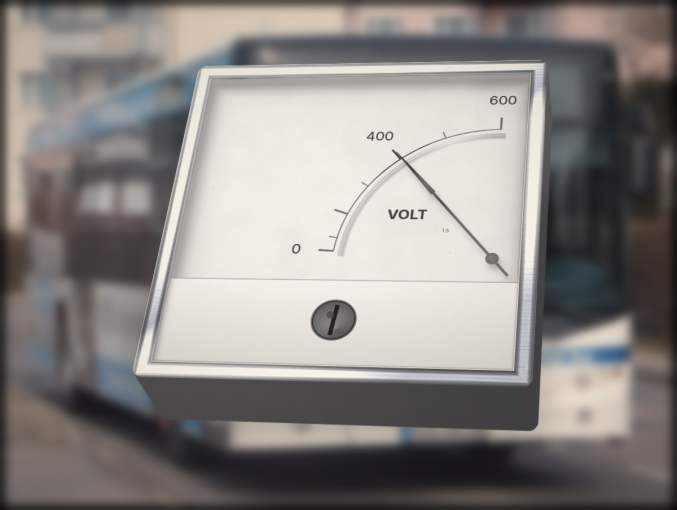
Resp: 400,V
